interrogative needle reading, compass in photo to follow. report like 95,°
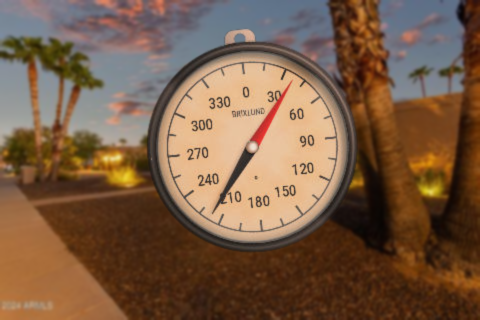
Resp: 37.5,°
